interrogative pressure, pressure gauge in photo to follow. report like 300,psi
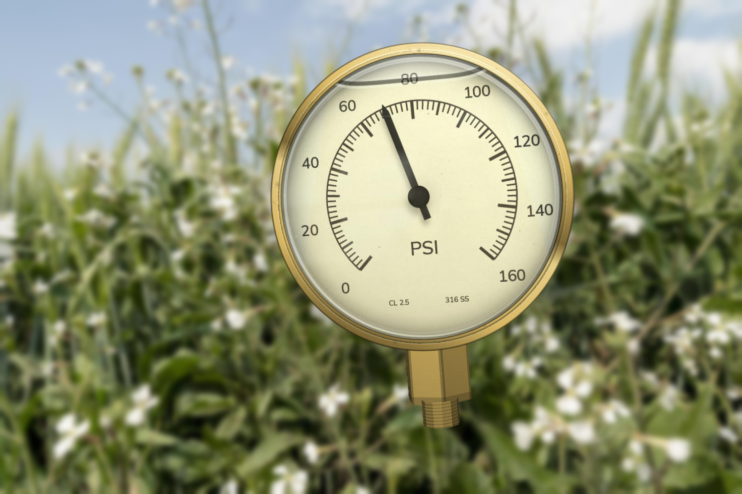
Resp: 70,psi
